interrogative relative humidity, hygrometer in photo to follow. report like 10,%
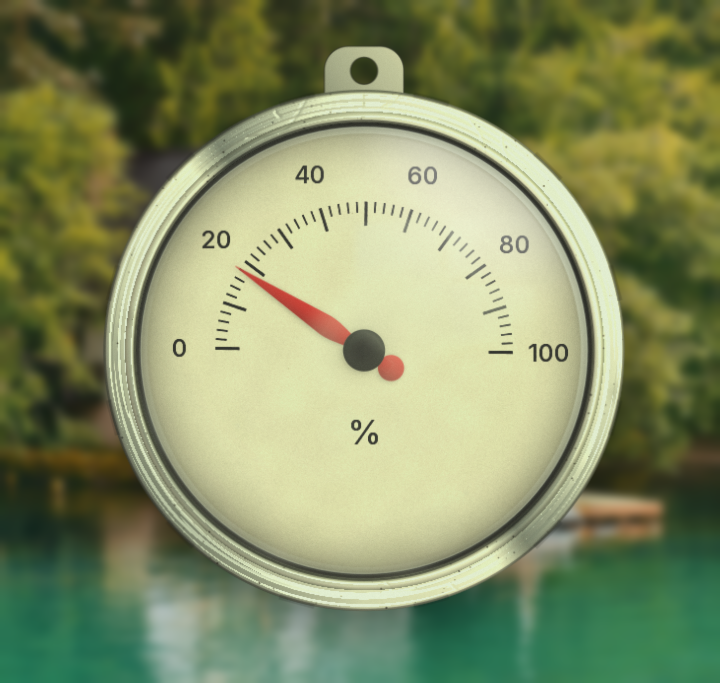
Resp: 18,%
